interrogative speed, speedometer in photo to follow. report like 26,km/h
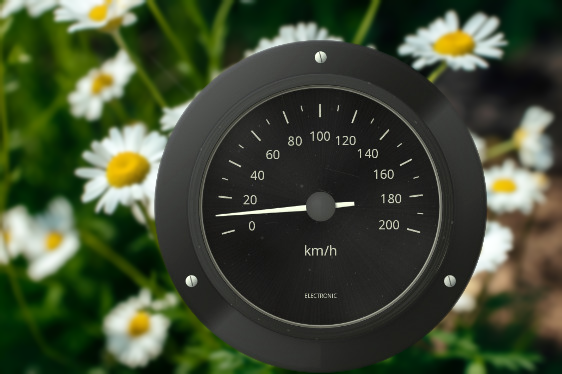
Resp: 10,km/h
